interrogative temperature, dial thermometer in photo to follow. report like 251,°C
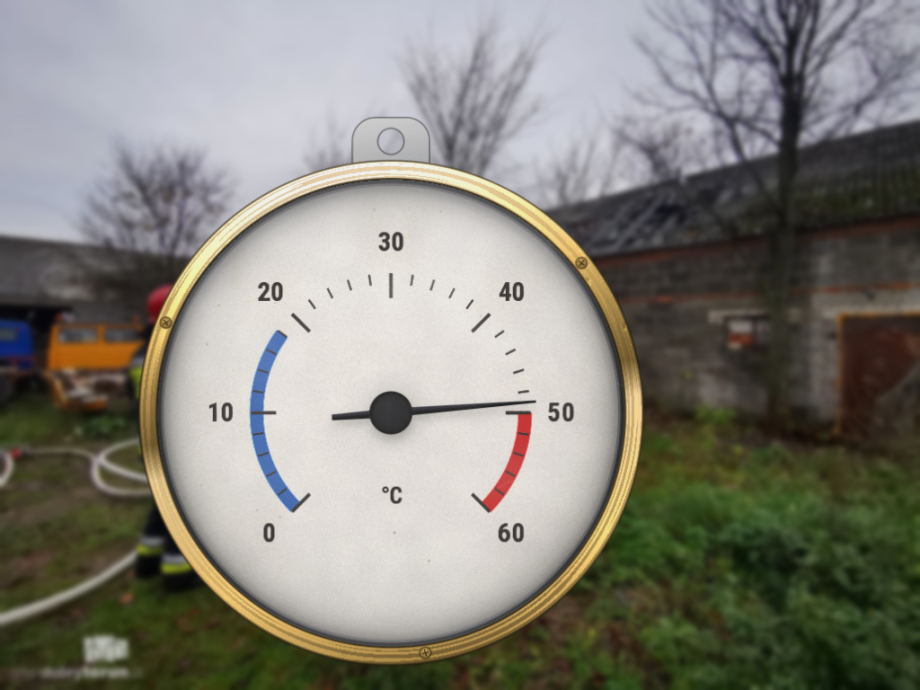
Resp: 49,°C
